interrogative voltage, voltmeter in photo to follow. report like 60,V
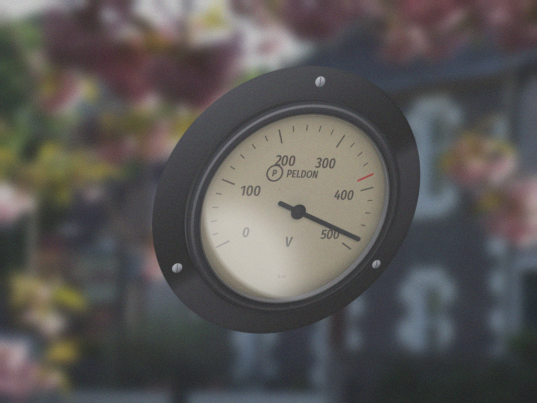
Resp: 480,V
